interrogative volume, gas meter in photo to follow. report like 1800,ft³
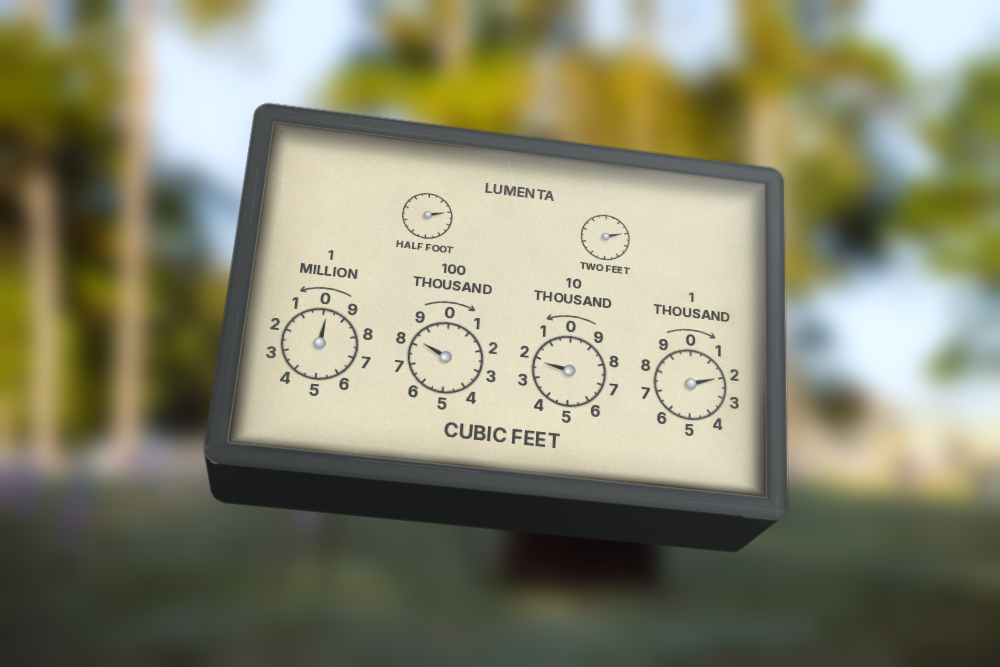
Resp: 982200,ft³
